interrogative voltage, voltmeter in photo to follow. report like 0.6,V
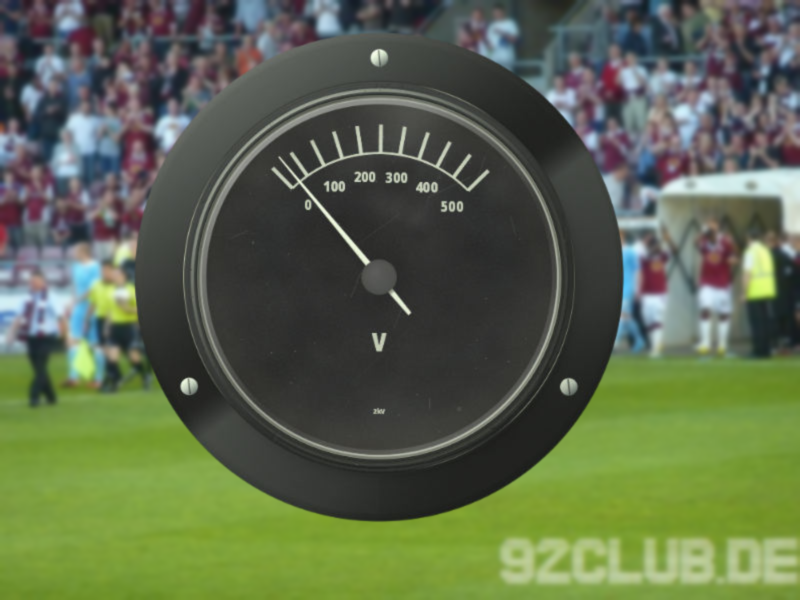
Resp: 25,V
